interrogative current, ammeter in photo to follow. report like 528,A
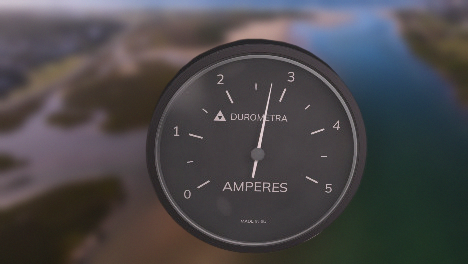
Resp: 2.75,A
